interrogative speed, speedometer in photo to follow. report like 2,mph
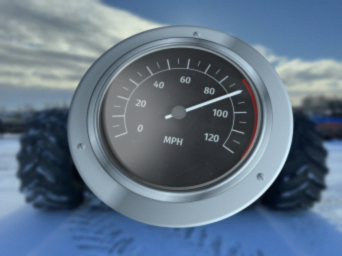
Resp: 90,mph
